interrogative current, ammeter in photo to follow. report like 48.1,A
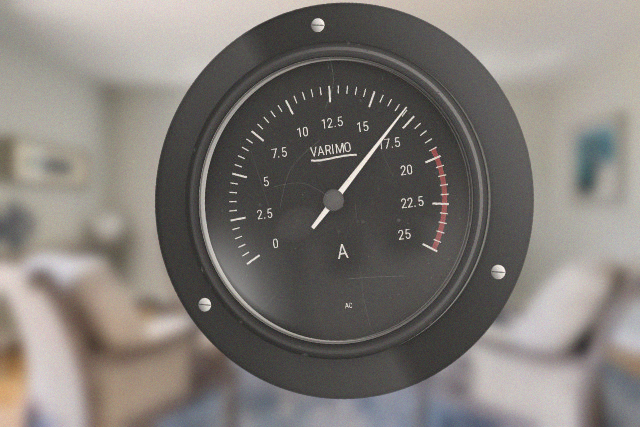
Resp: 17,A
